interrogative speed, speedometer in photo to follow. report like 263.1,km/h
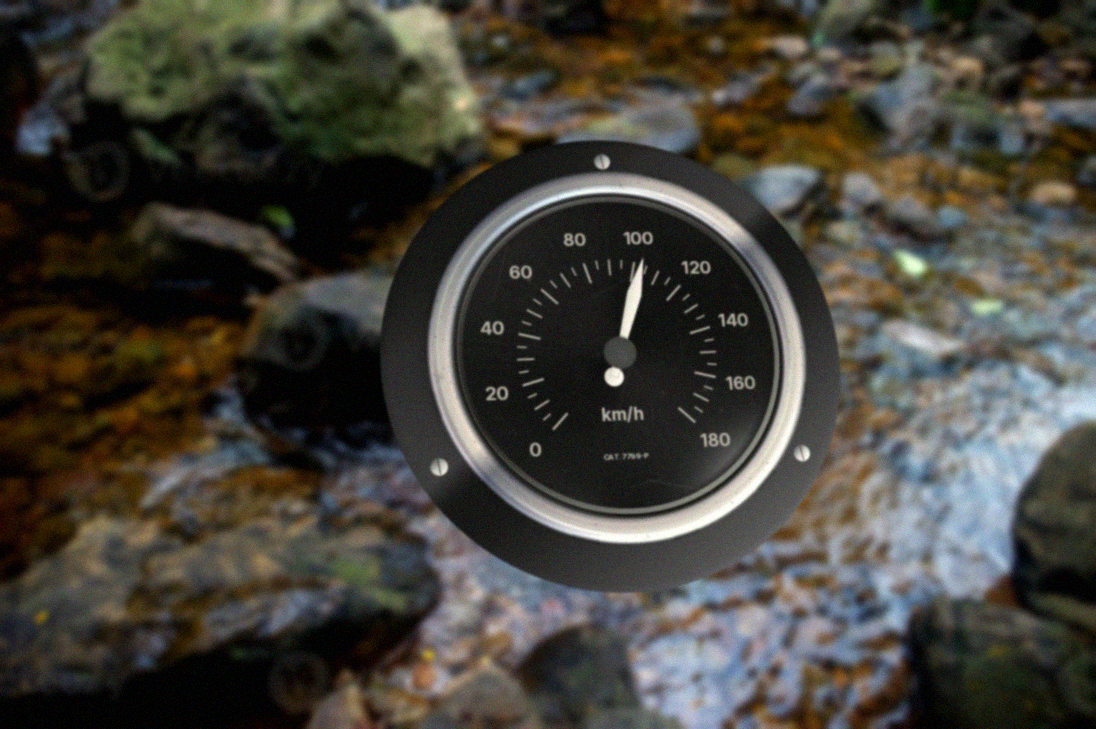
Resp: 102.5,km/h
